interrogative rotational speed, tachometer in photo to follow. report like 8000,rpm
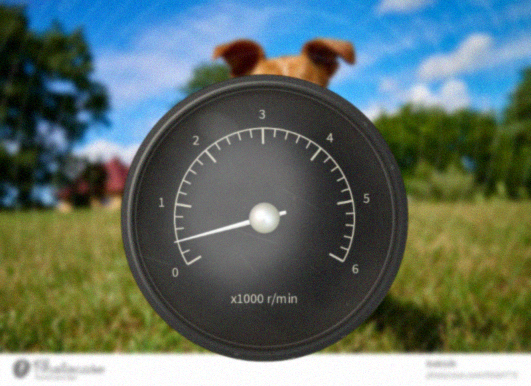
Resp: 400,rpm
